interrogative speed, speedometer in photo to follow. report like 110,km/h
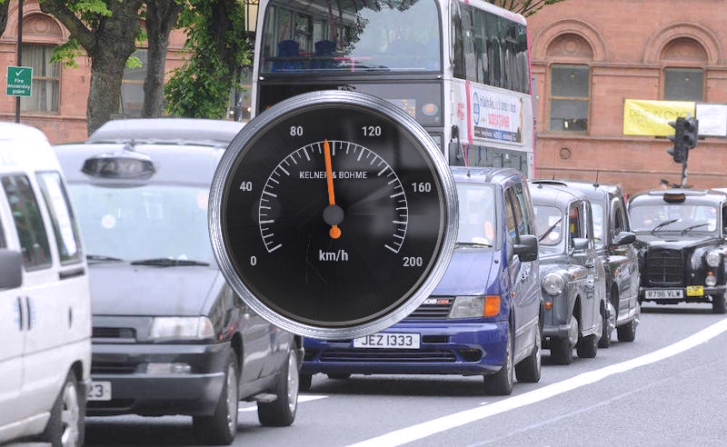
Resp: 95,km/h
